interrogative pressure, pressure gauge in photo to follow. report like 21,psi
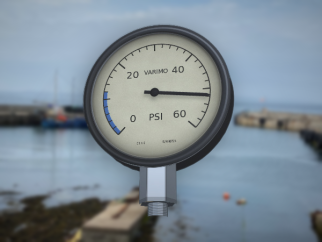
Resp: 52,psi
